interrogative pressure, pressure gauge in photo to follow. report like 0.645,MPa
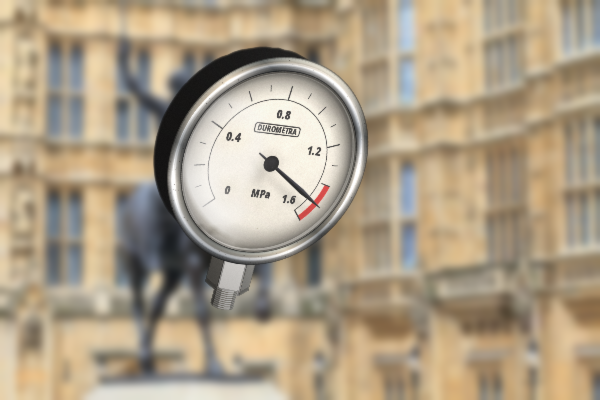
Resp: 1.5,MPa
